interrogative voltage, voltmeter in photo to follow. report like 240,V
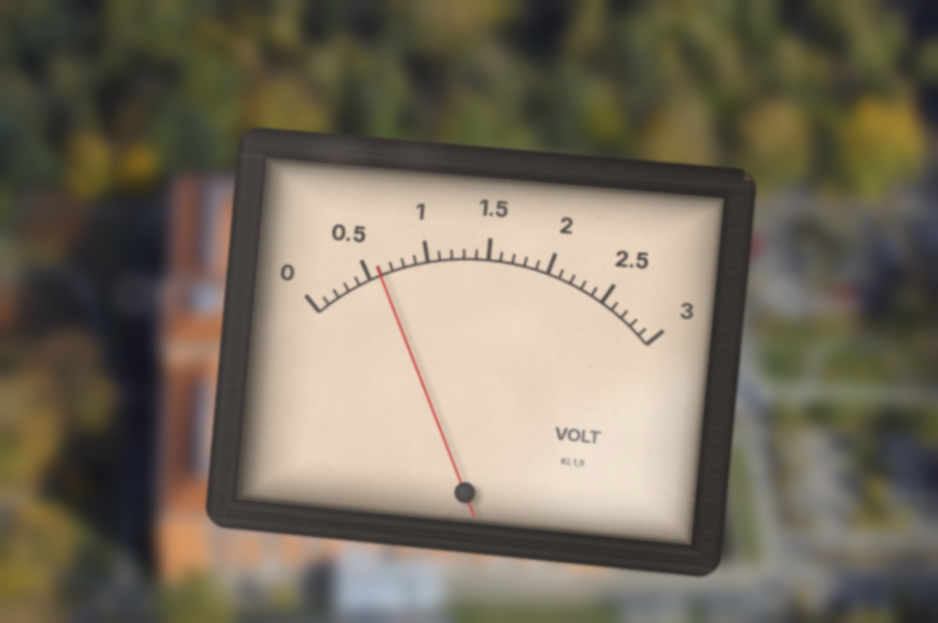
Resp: 0.6,V
